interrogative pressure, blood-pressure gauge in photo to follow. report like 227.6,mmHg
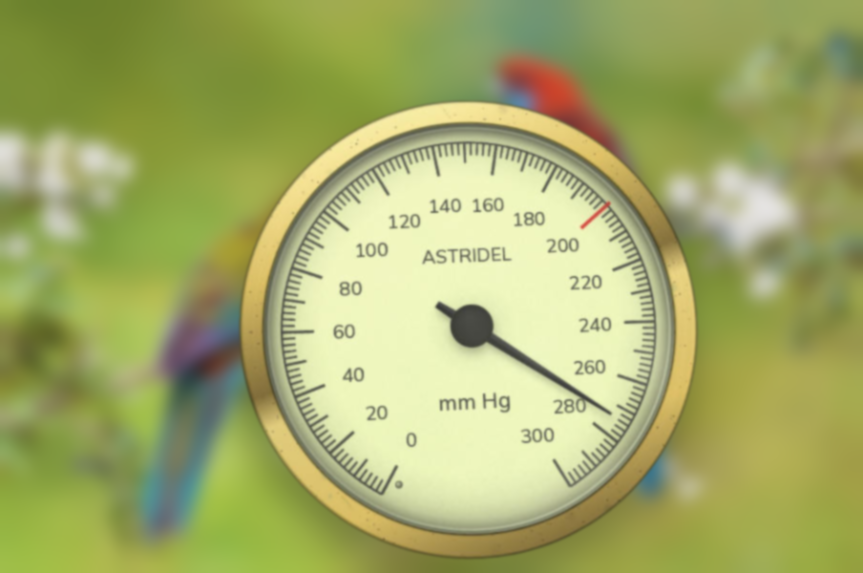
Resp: 274,mmHg
